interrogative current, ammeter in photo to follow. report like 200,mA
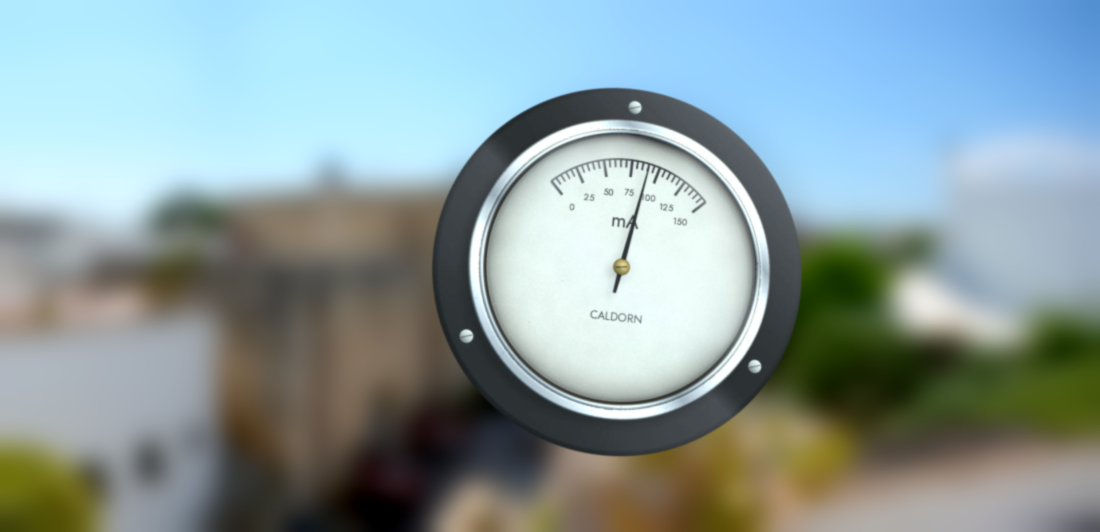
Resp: 90,mA
